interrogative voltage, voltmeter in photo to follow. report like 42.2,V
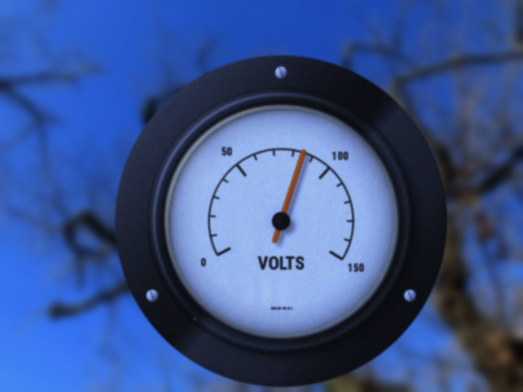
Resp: 85,V
